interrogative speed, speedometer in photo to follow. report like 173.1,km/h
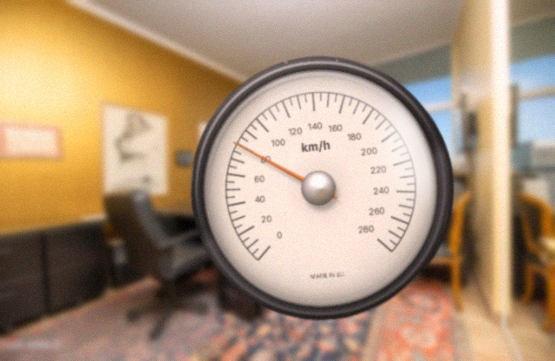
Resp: 80,km/h
